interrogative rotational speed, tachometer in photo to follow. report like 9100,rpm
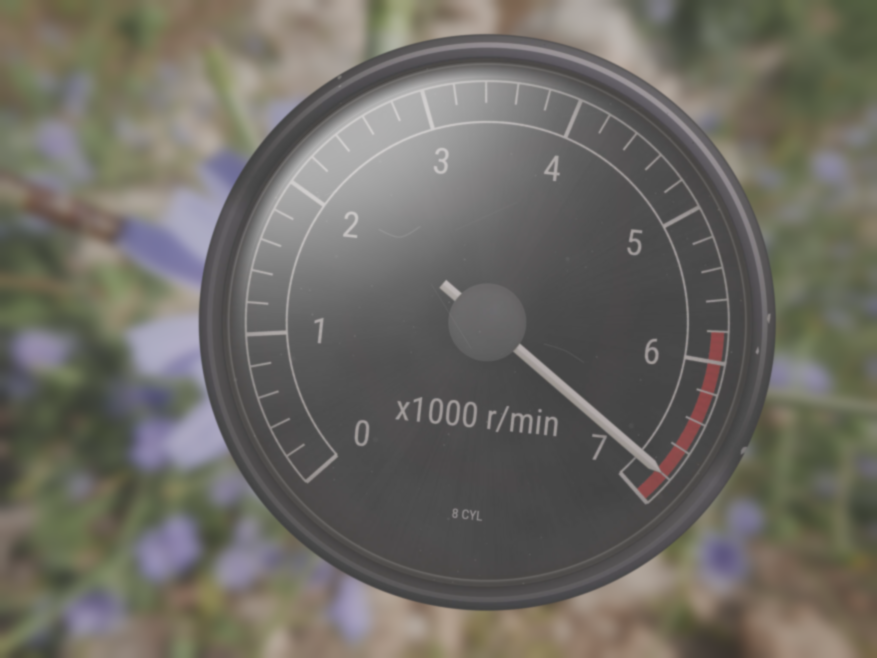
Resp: 6800,rpm
